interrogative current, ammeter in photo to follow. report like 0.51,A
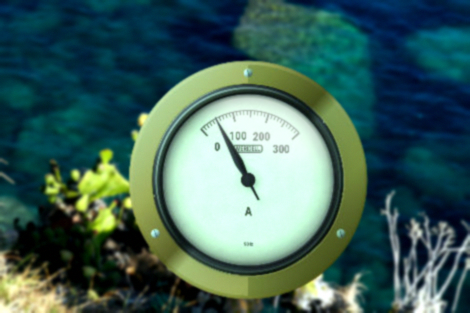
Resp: 50,A
